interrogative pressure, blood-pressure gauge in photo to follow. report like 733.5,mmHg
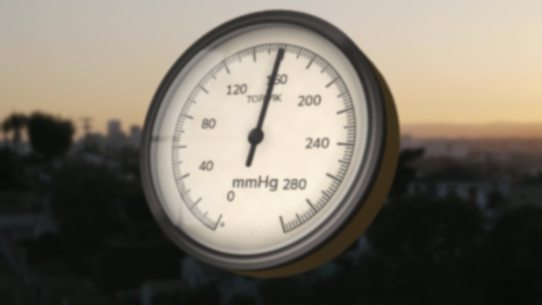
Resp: 160,mmHg
